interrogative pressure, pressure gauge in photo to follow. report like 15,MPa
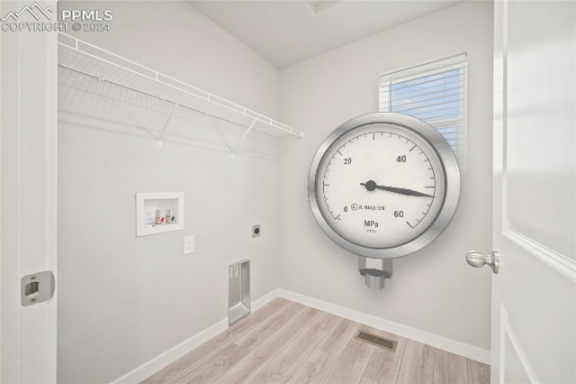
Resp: 52,MPa
